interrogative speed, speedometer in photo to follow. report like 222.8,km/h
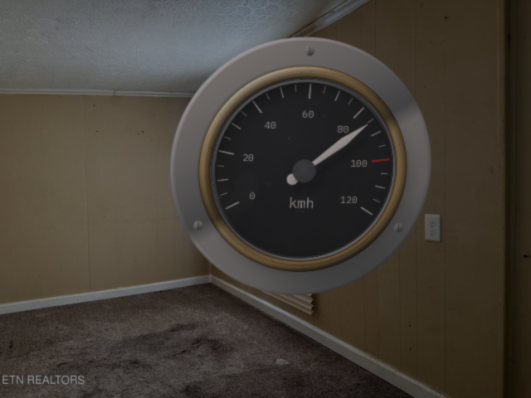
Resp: 85,km/h
